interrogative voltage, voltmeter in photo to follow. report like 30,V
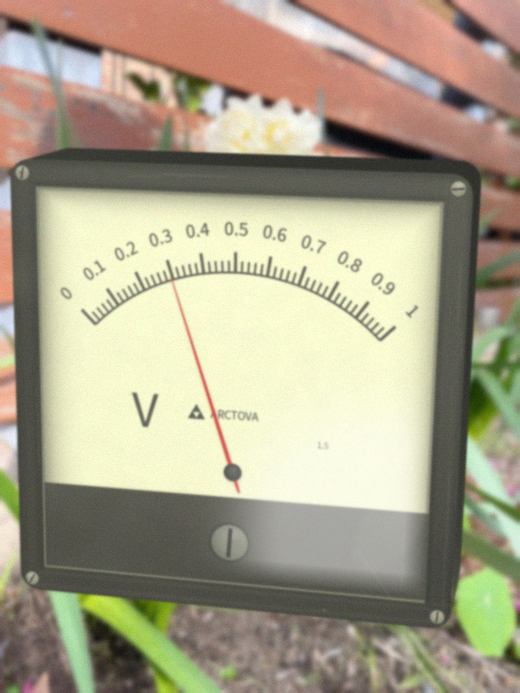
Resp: 0.3,V
